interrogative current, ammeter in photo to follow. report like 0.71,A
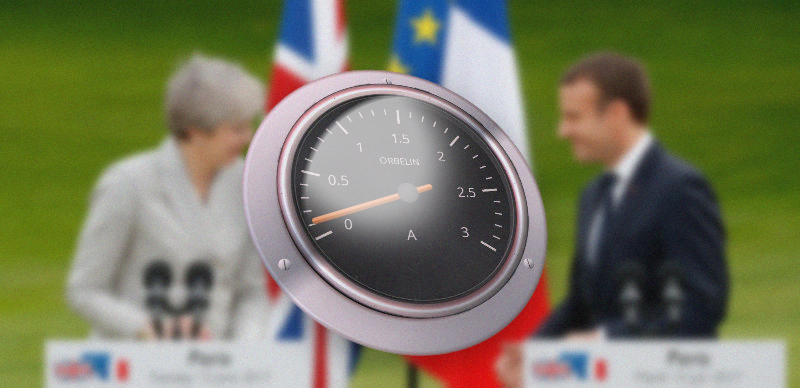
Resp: 0.1,A
